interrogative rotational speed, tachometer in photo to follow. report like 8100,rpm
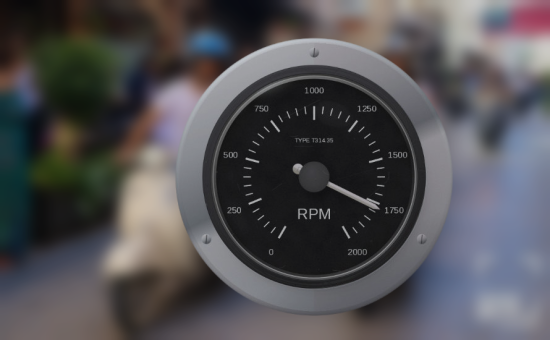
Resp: 1775,rpm
